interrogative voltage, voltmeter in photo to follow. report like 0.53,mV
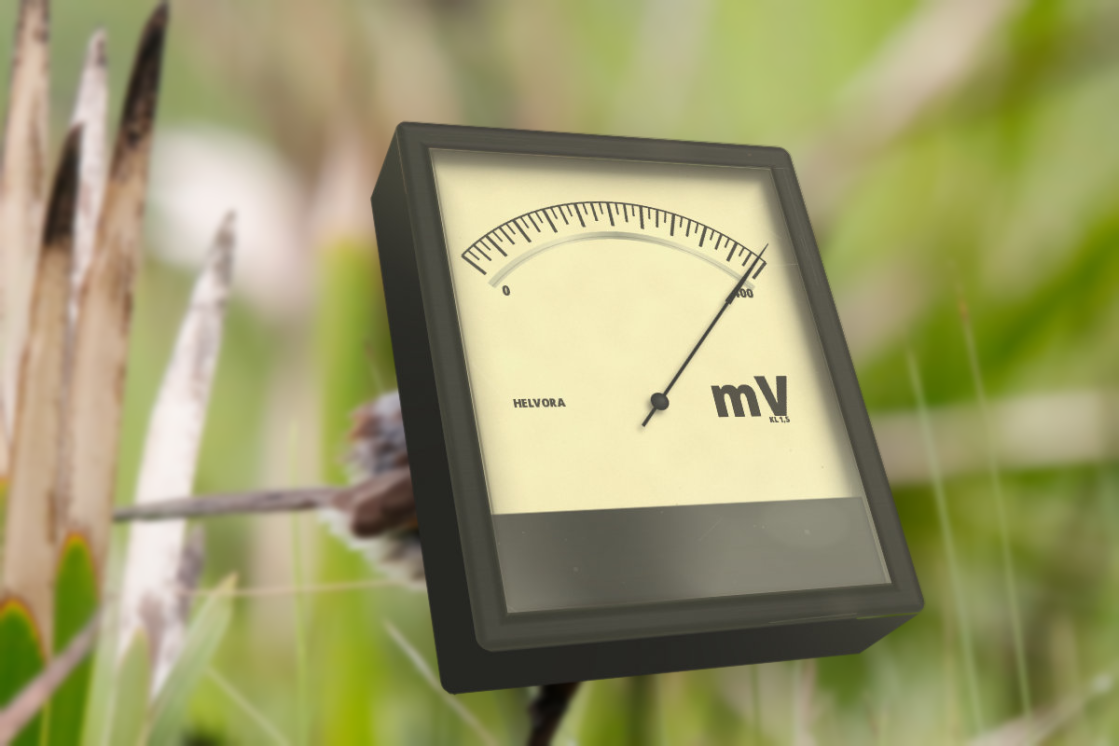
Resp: 390,mV
